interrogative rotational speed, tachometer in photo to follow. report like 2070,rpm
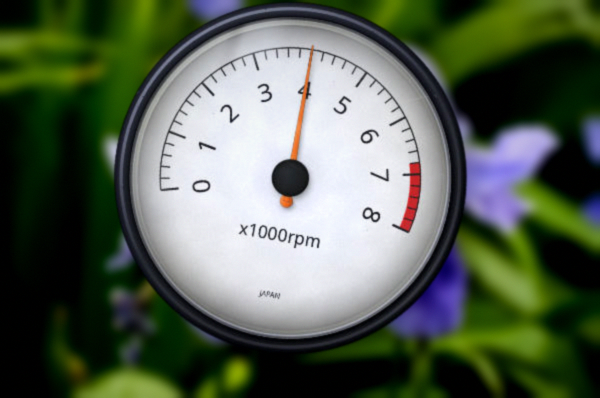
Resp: 4000,rpm
